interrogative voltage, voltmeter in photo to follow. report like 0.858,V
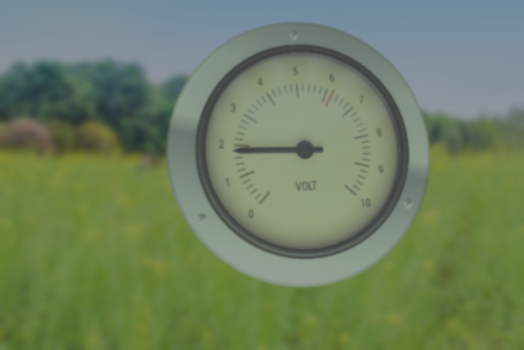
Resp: 1.8,V
